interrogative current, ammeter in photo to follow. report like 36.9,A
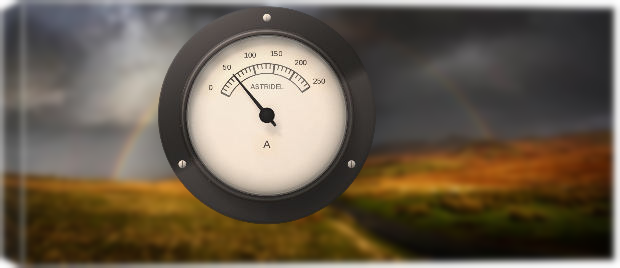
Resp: 50,A
